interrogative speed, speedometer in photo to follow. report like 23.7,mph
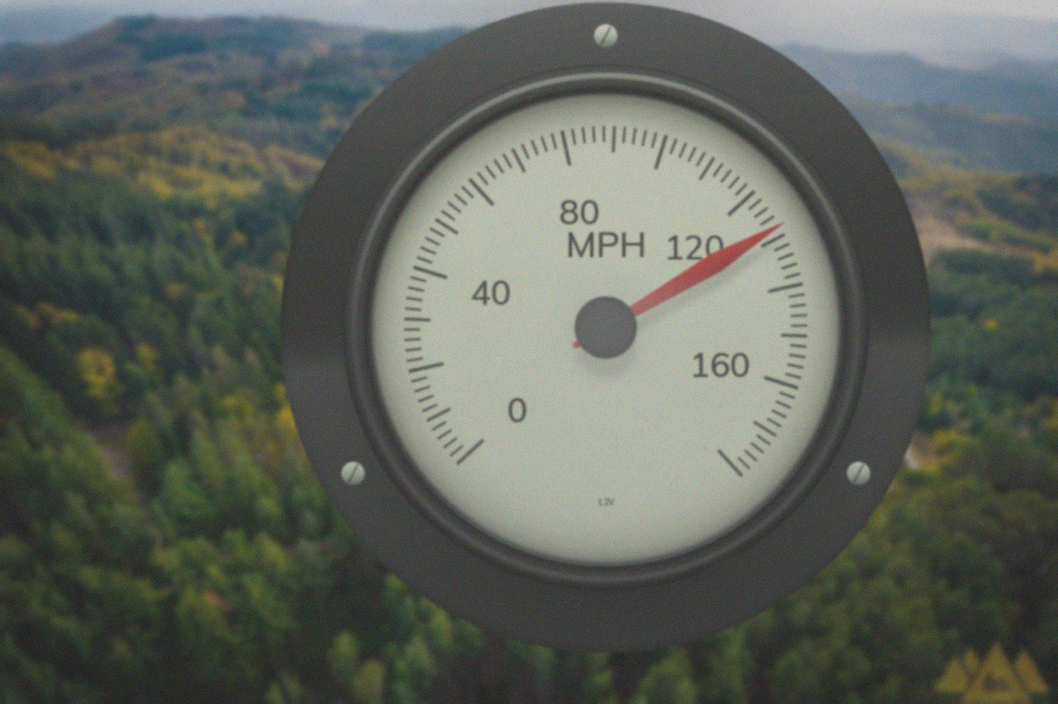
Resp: 128,mph
